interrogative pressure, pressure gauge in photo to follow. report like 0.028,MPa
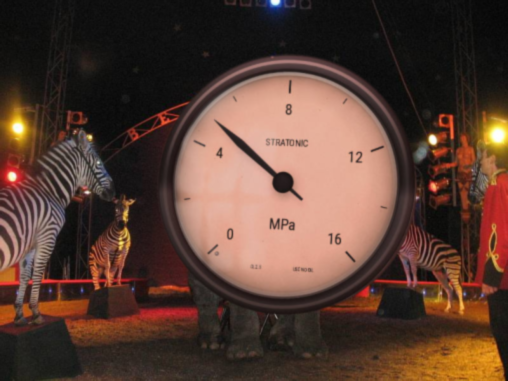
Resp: 5,MPa
